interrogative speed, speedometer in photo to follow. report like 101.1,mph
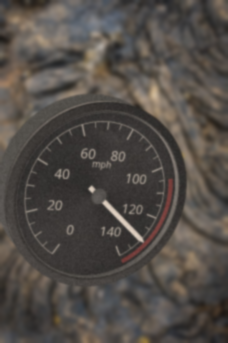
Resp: 130,mph
